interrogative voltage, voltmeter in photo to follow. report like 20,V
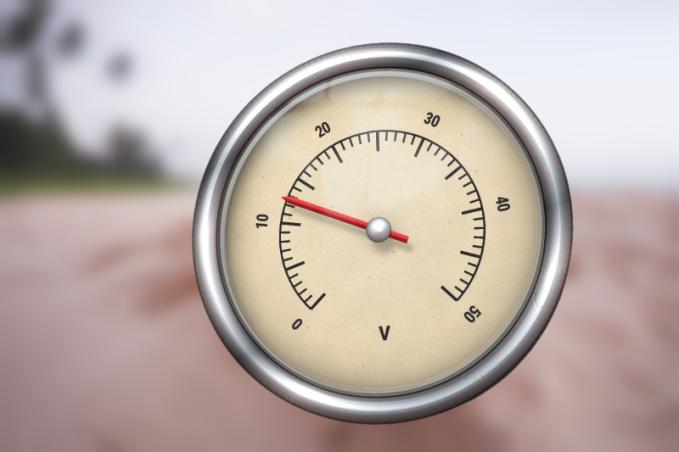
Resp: 12.5,V
